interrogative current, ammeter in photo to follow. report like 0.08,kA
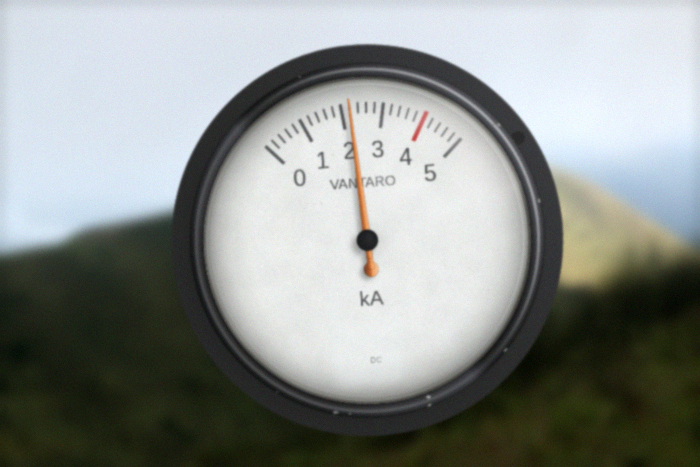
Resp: 2.2,kA
